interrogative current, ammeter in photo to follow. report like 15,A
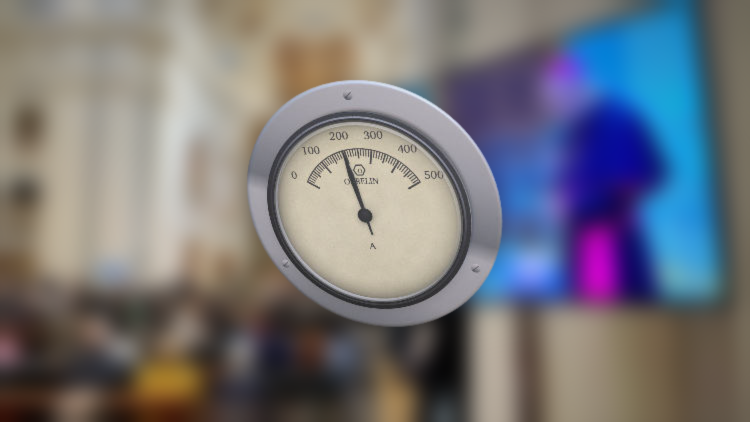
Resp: 200,A
